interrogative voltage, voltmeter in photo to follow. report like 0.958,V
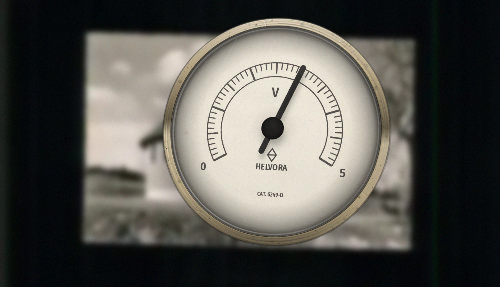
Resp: 3,V
